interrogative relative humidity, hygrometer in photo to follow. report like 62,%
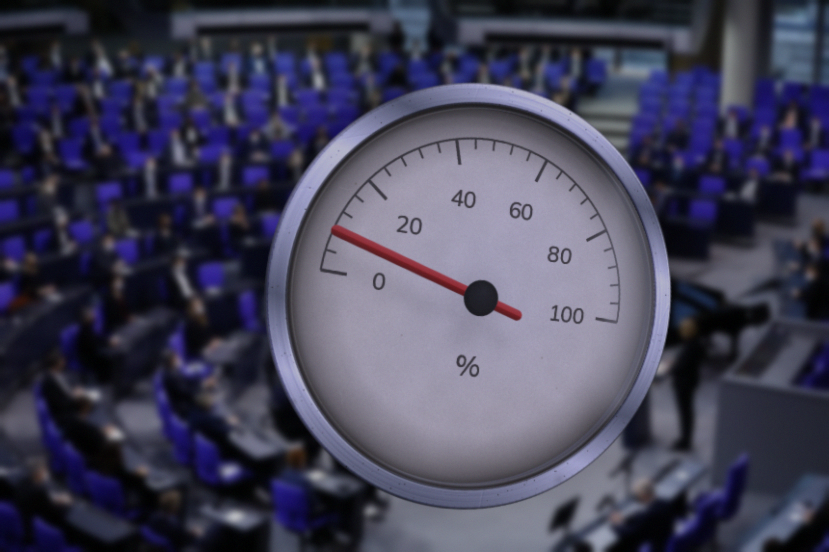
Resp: 8,%
